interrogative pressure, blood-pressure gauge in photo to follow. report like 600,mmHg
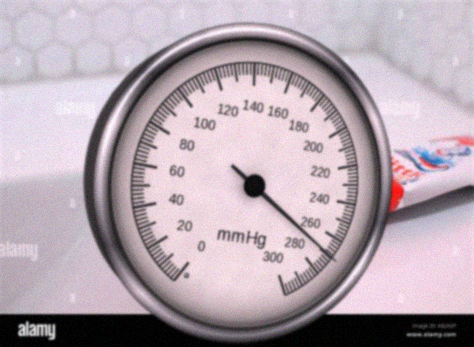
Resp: 270,mmHg
